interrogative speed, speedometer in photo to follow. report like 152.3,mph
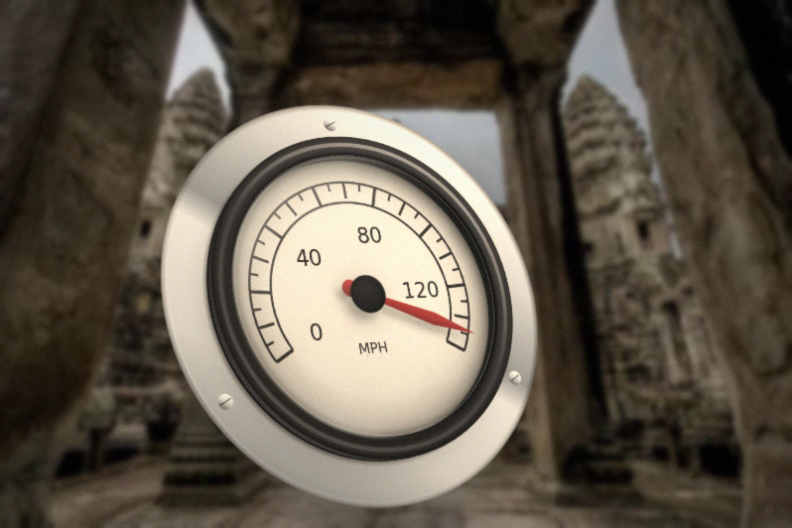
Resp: 135,mph
